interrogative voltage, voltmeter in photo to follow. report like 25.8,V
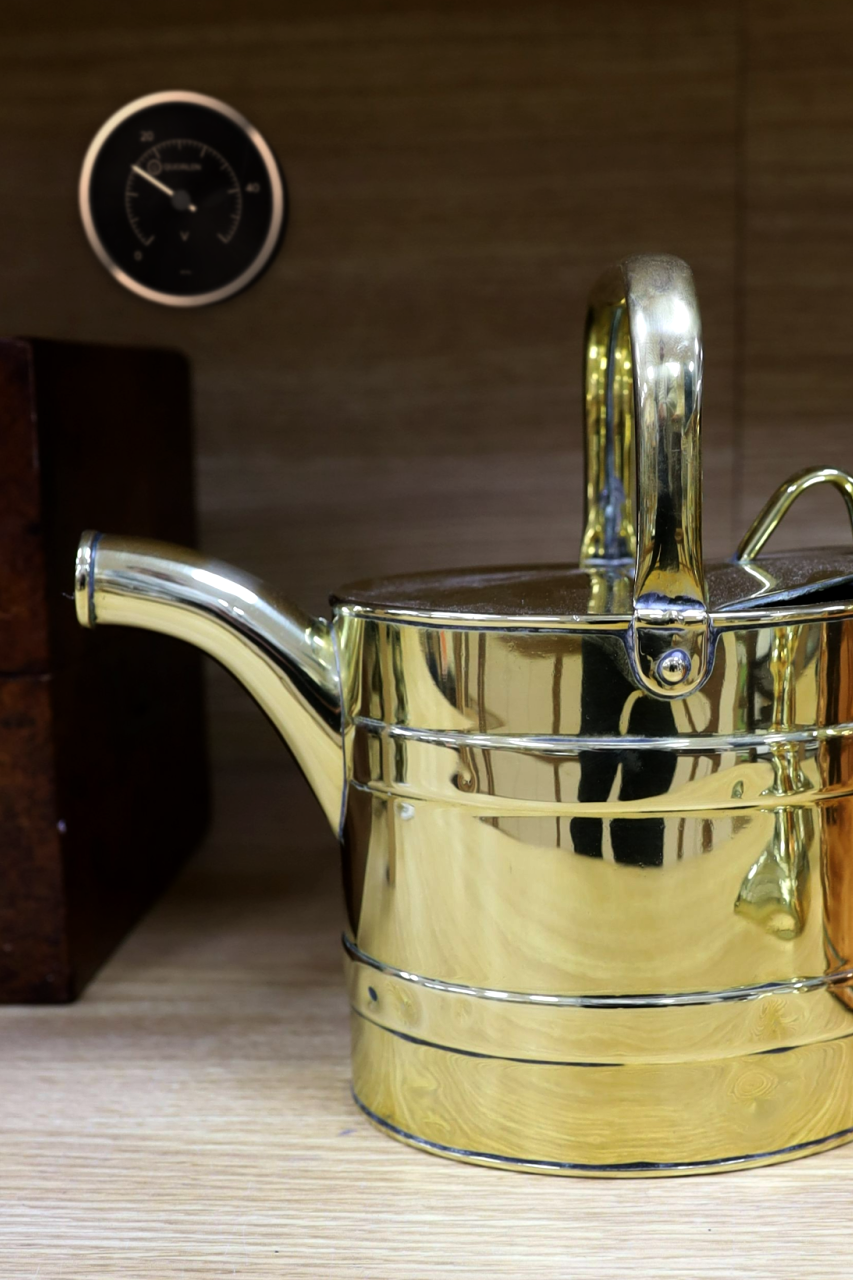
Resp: 15,V
